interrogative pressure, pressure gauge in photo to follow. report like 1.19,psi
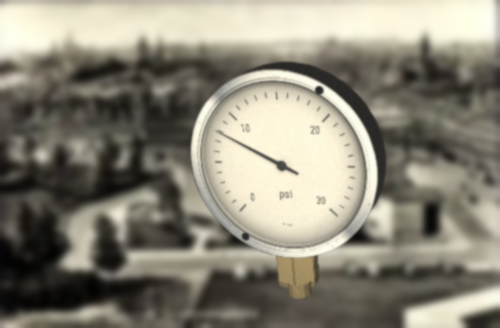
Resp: 8,psi
